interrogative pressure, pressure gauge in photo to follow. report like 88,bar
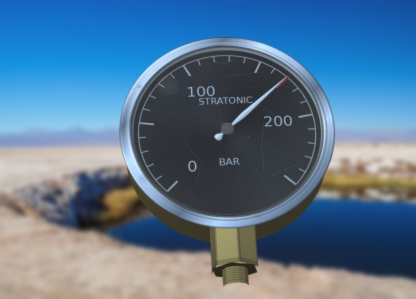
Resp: 170,bar
